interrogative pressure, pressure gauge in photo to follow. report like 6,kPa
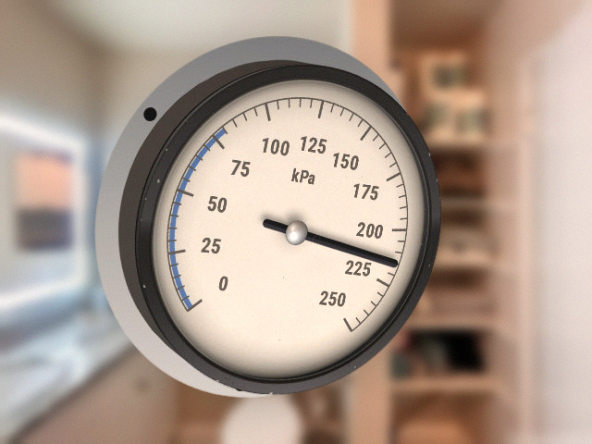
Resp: 215,kPa
